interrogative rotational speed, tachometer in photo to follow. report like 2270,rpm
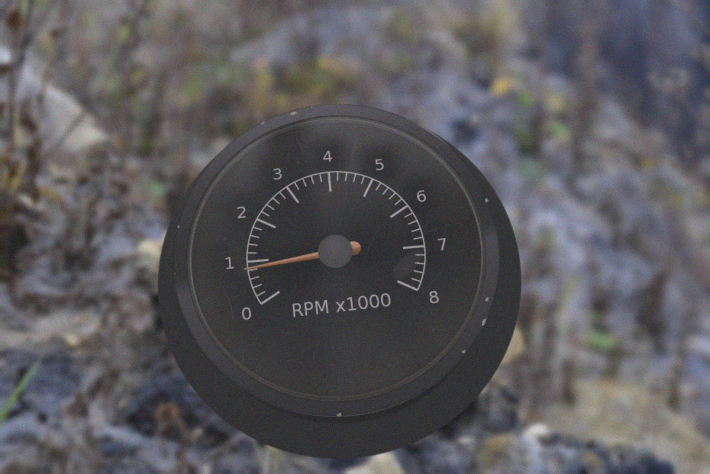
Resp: 800,rpm
